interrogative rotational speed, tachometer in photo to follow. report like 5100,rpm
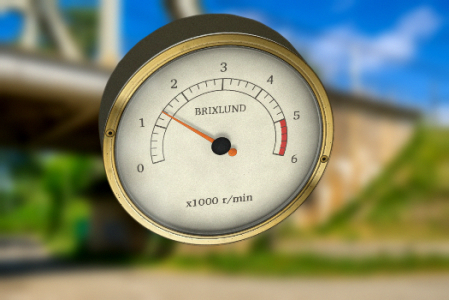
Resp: 1400,rpm
